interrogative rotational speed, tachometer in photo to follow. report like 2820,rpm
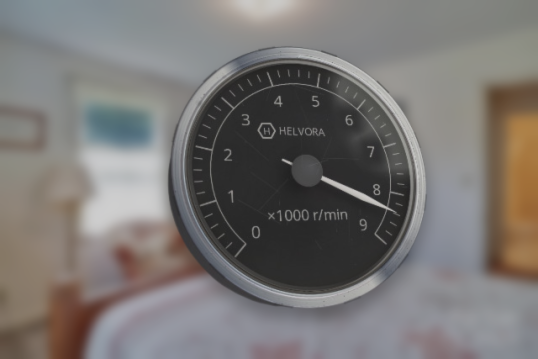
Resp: 8400,rpm
